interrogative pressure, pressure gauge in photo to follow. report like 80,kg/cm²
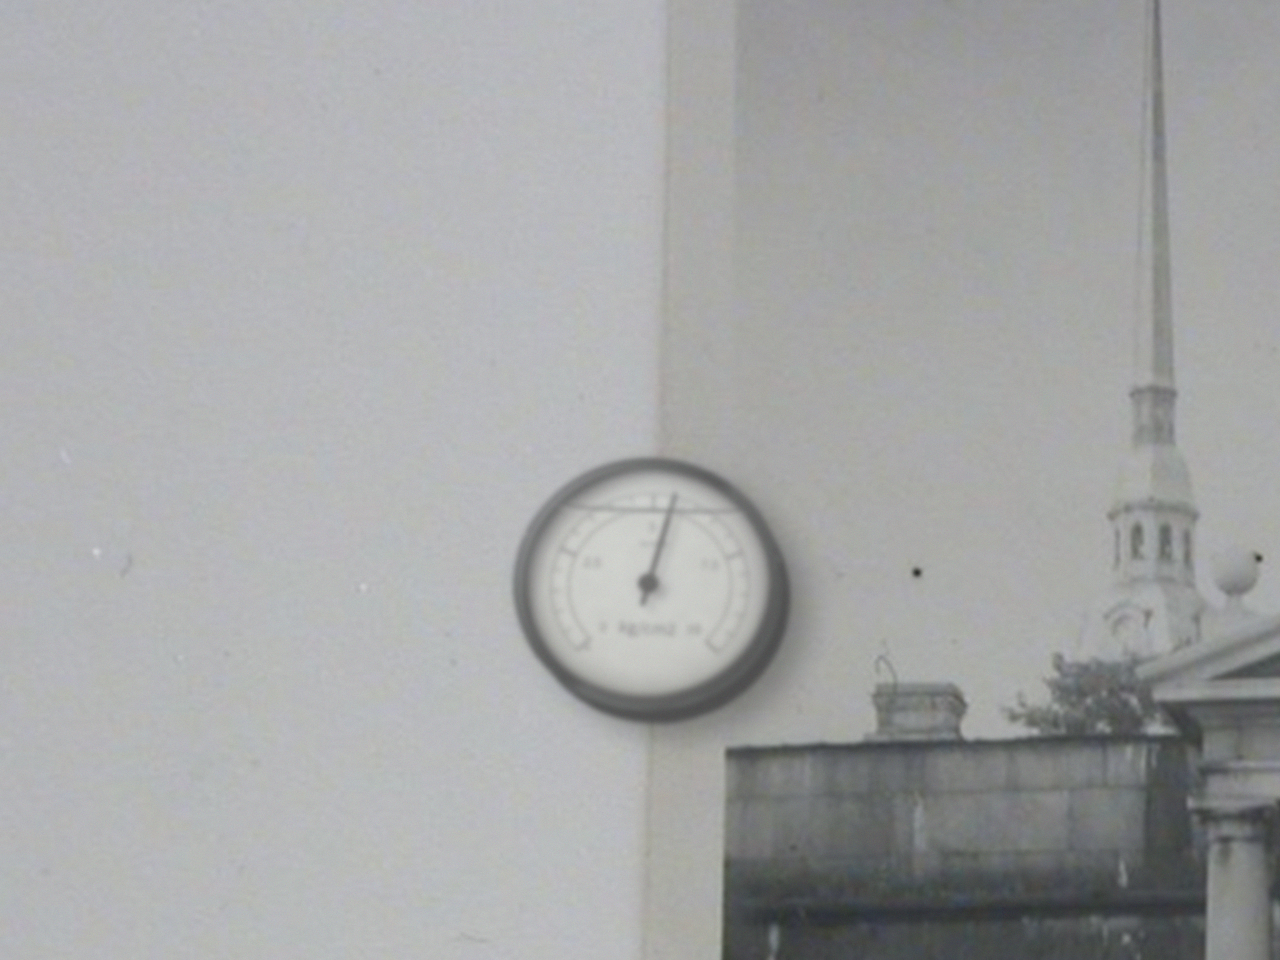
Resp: 5.5,kg/cm²
